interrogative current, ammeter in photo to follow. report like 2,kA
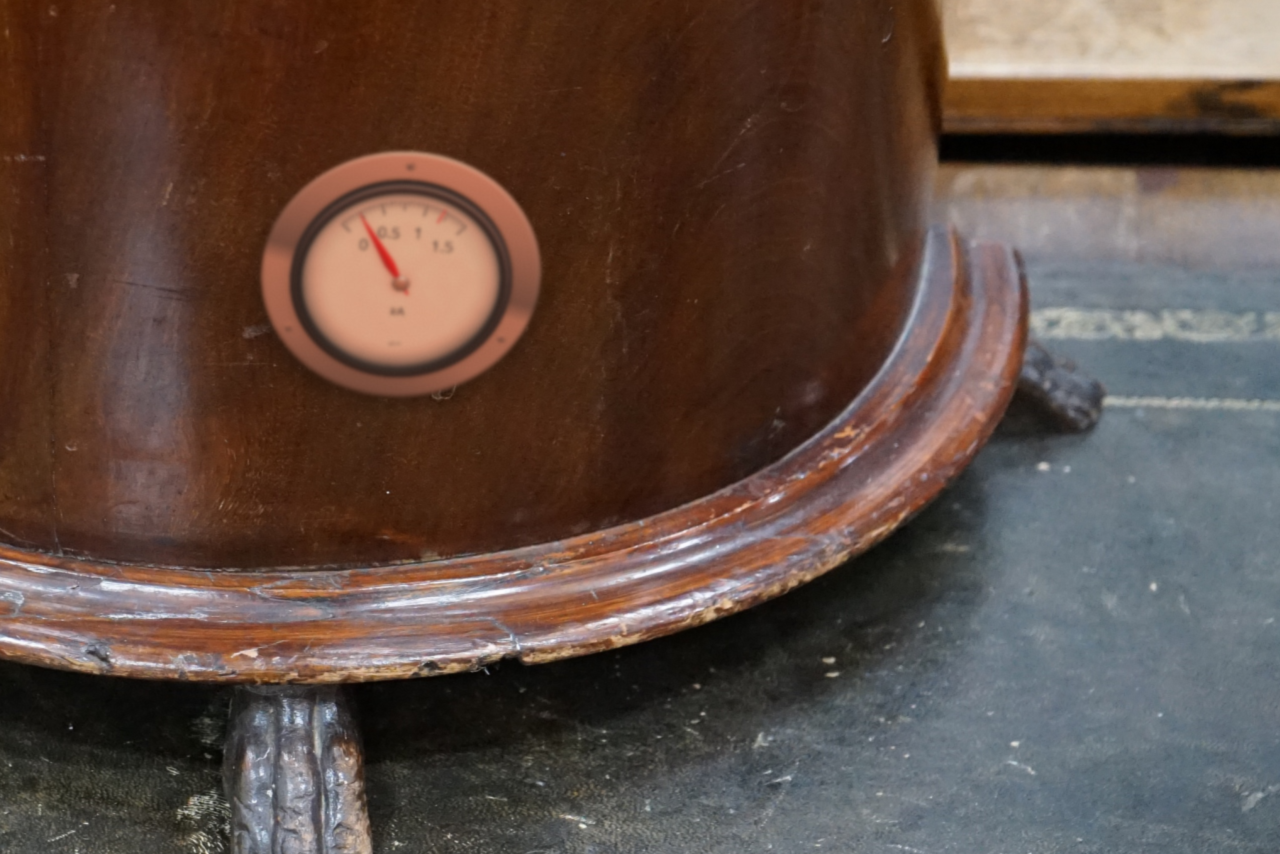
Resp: 0.25,kA
